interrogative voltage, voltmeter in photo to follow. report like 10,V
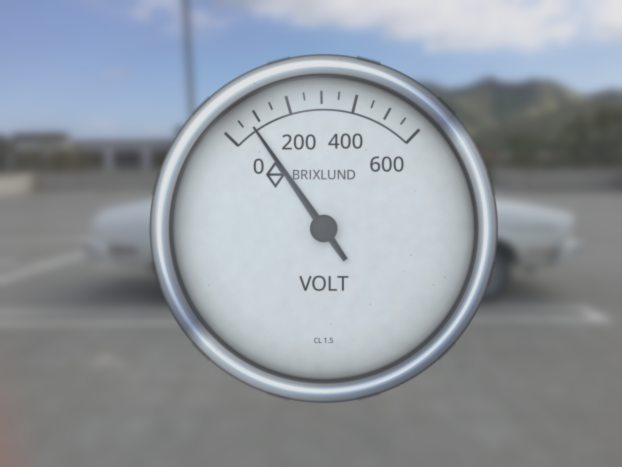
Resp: 75,V
